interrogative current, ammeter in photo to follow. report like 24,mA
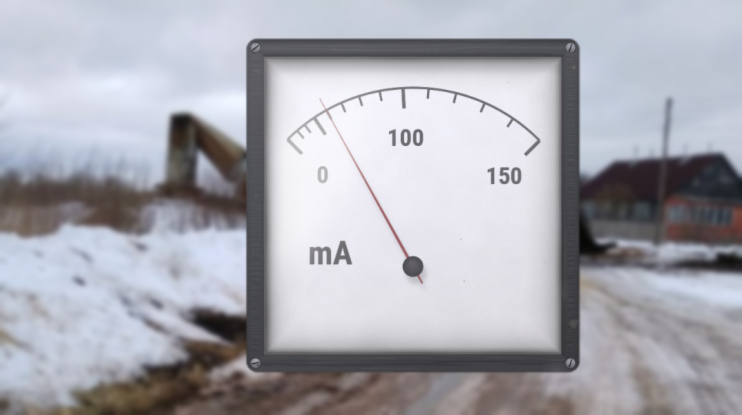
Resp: 60,mA
